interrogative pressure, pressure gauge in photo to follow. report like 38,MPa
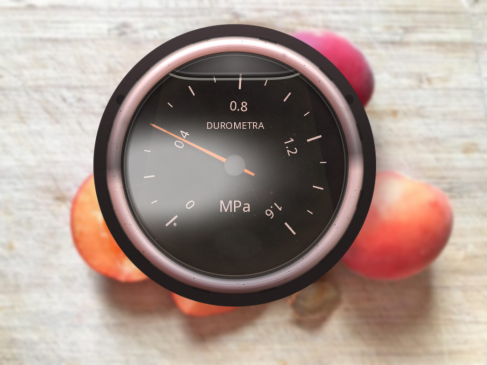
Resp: 0.4,MPa
